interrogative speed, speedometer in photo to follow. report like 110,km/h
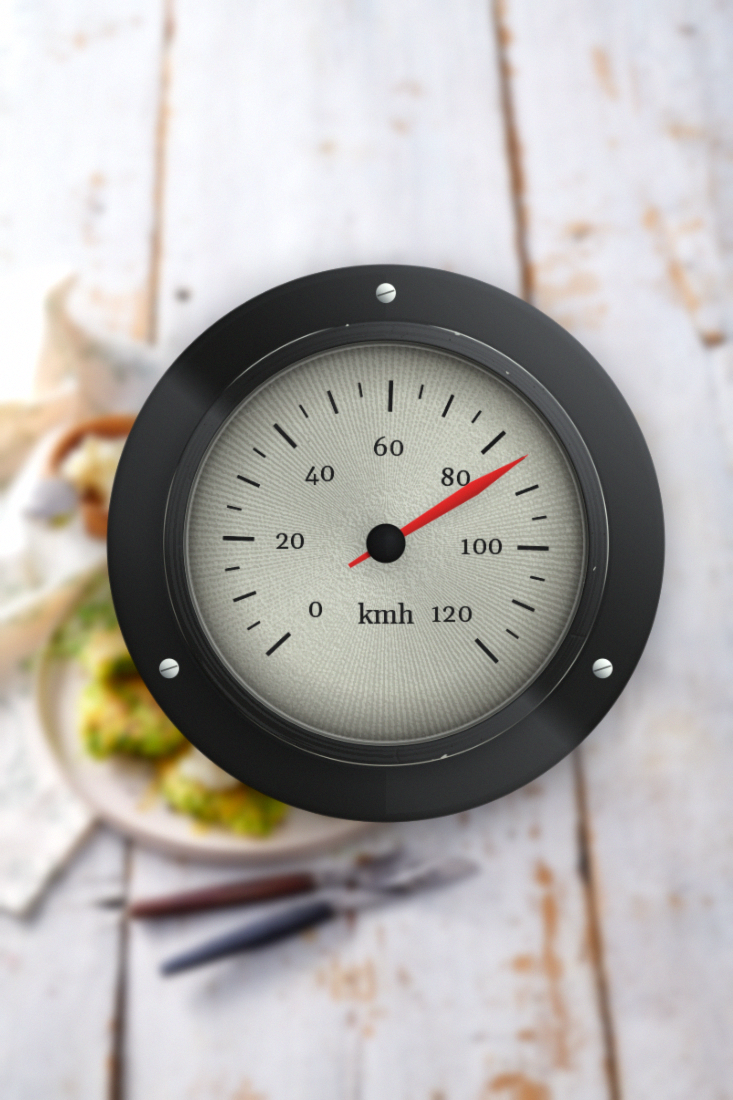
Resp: 85,km/h
